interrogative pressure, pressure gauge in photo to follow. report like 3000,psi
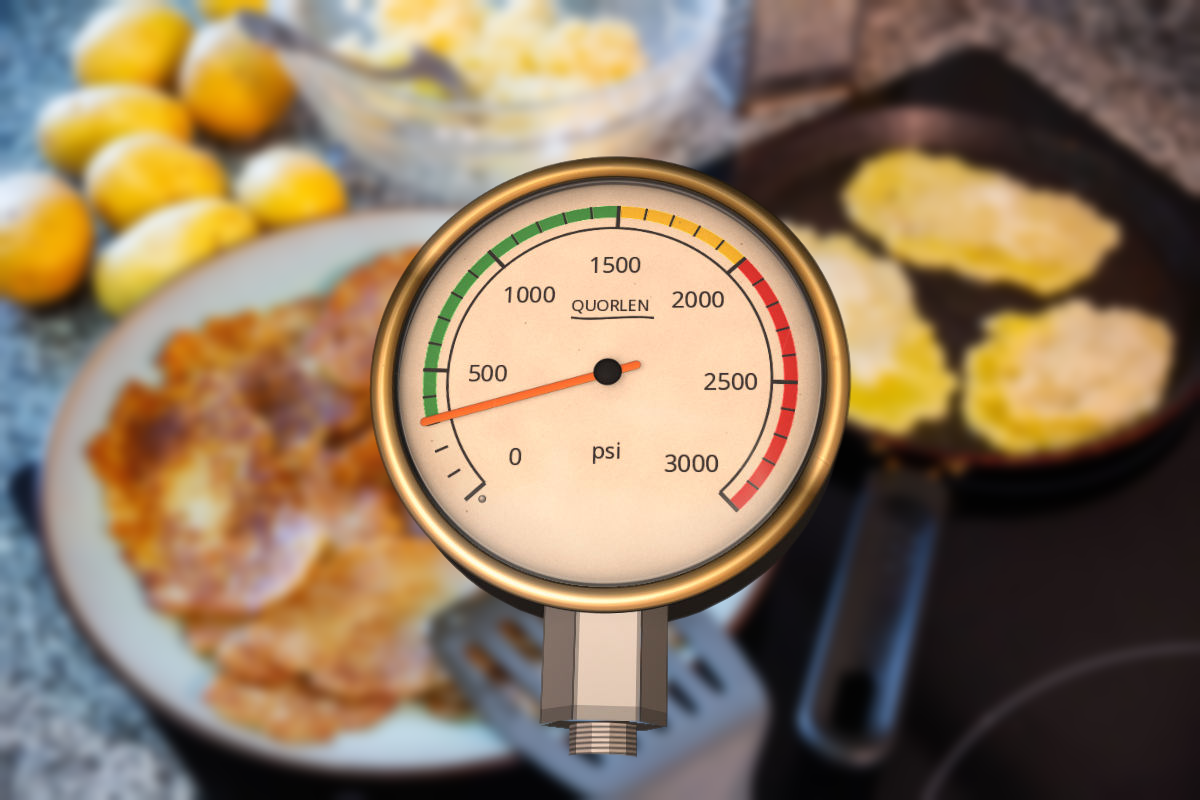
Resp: 300,psi
